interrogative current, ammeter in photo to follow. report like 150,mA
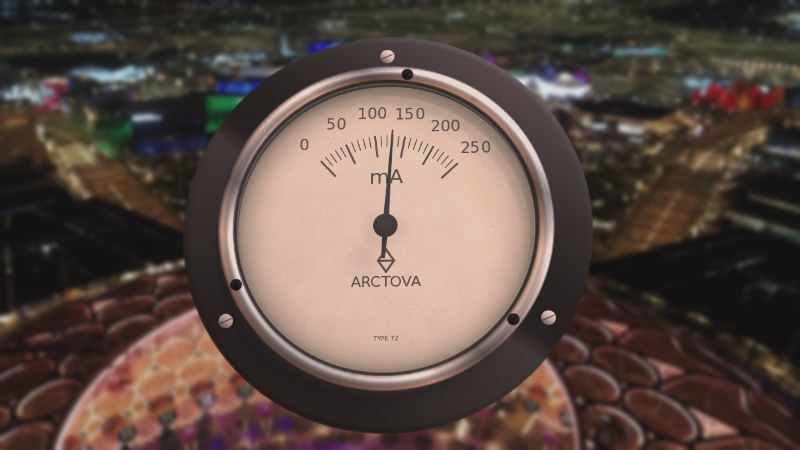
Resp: 130,mA
